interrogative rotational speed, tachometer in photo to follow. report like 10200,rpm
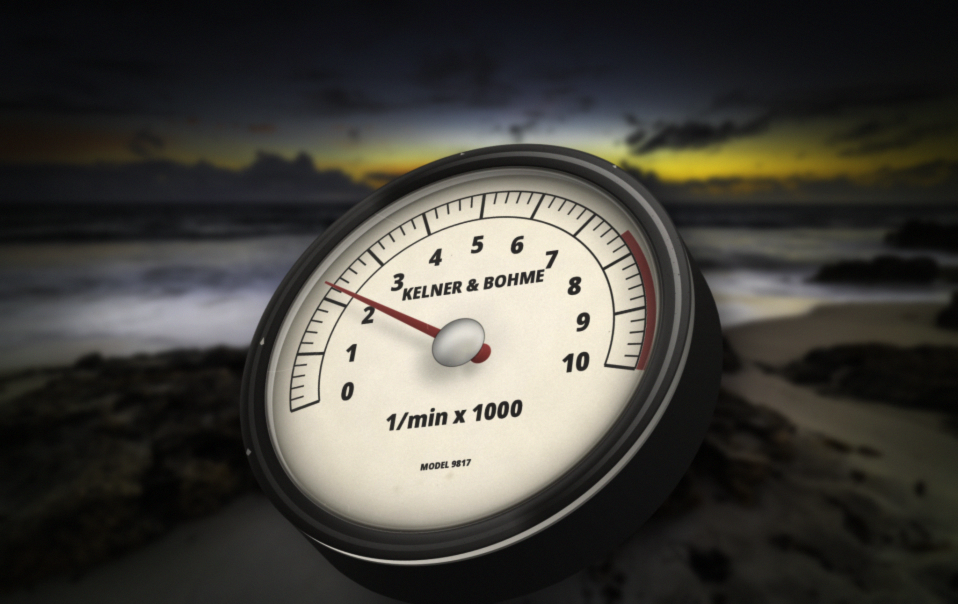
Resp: 2200,rpm
